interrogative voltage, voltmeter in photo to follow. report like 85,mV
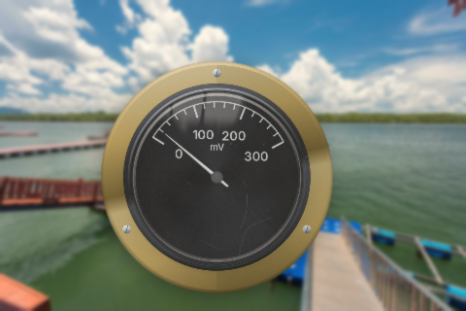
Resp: 20,mV
